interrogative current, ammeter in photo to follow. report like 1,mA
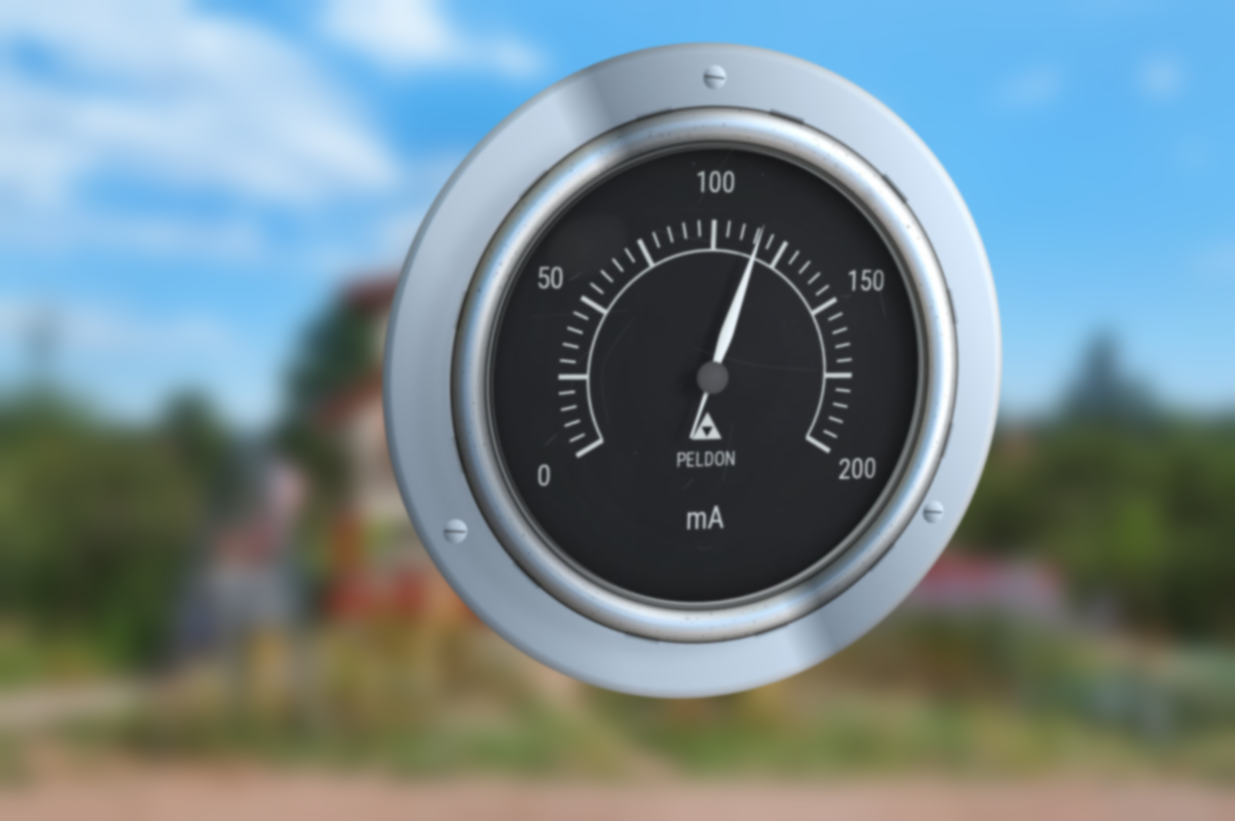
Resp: 115,mA
